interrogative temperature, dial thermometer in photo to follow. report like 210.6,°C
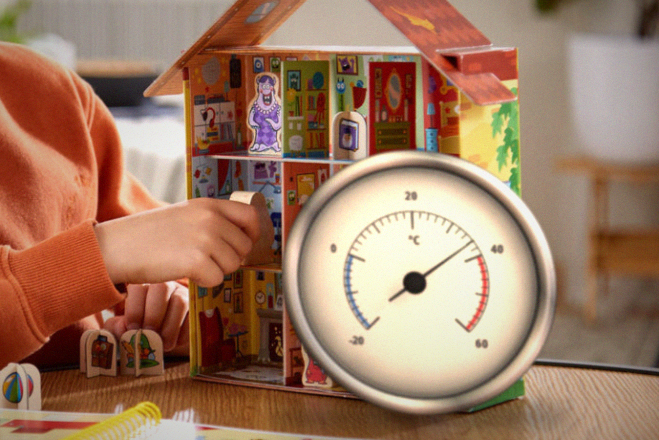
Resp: 36,°C
